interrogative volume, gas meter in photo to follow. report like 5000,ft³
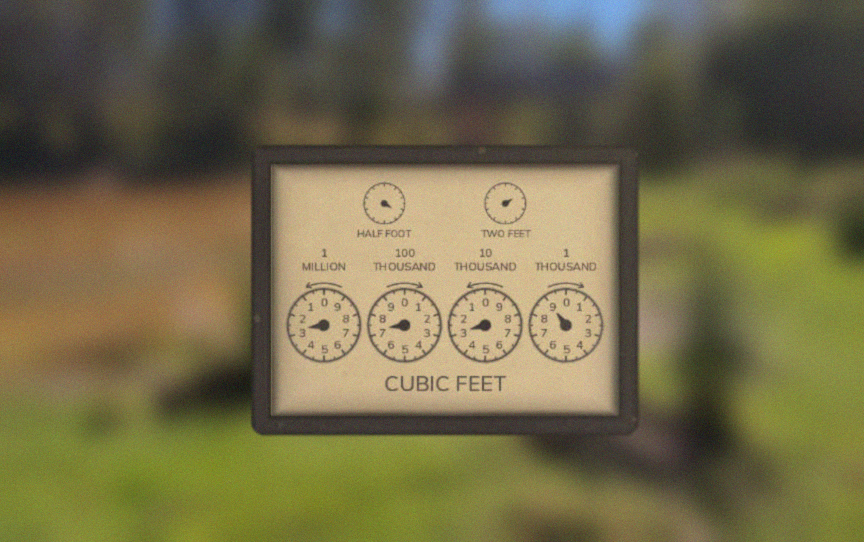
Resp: 272900,ft³
